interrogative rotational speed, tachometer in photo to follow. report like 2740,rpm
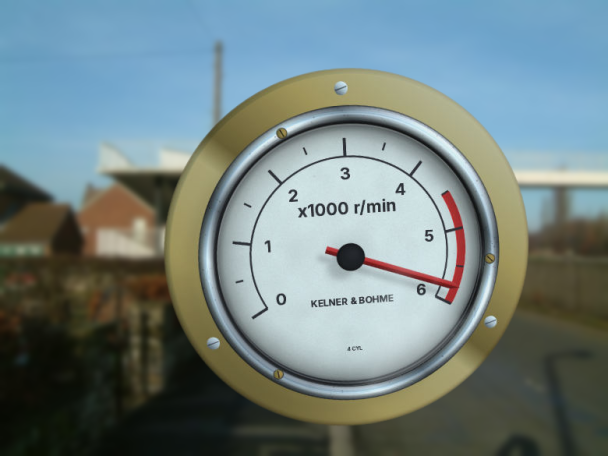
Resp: 5750,rpm
